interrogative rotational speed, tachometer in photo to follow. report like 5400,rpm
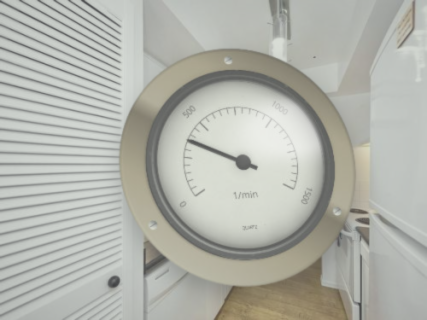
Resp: 350,rpm
